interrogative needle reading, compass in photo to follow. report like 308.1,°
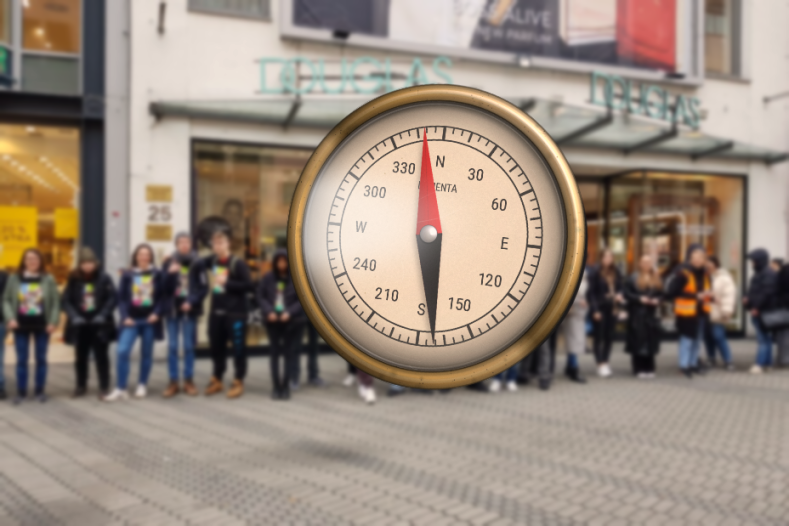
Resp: 350,°
